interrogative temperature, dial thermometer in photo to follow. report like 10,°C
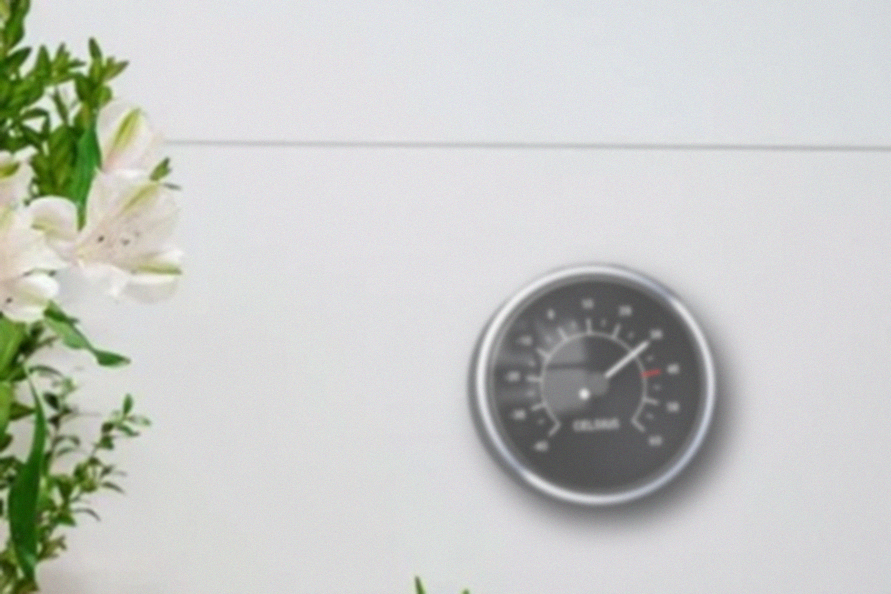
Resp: 30,°C
